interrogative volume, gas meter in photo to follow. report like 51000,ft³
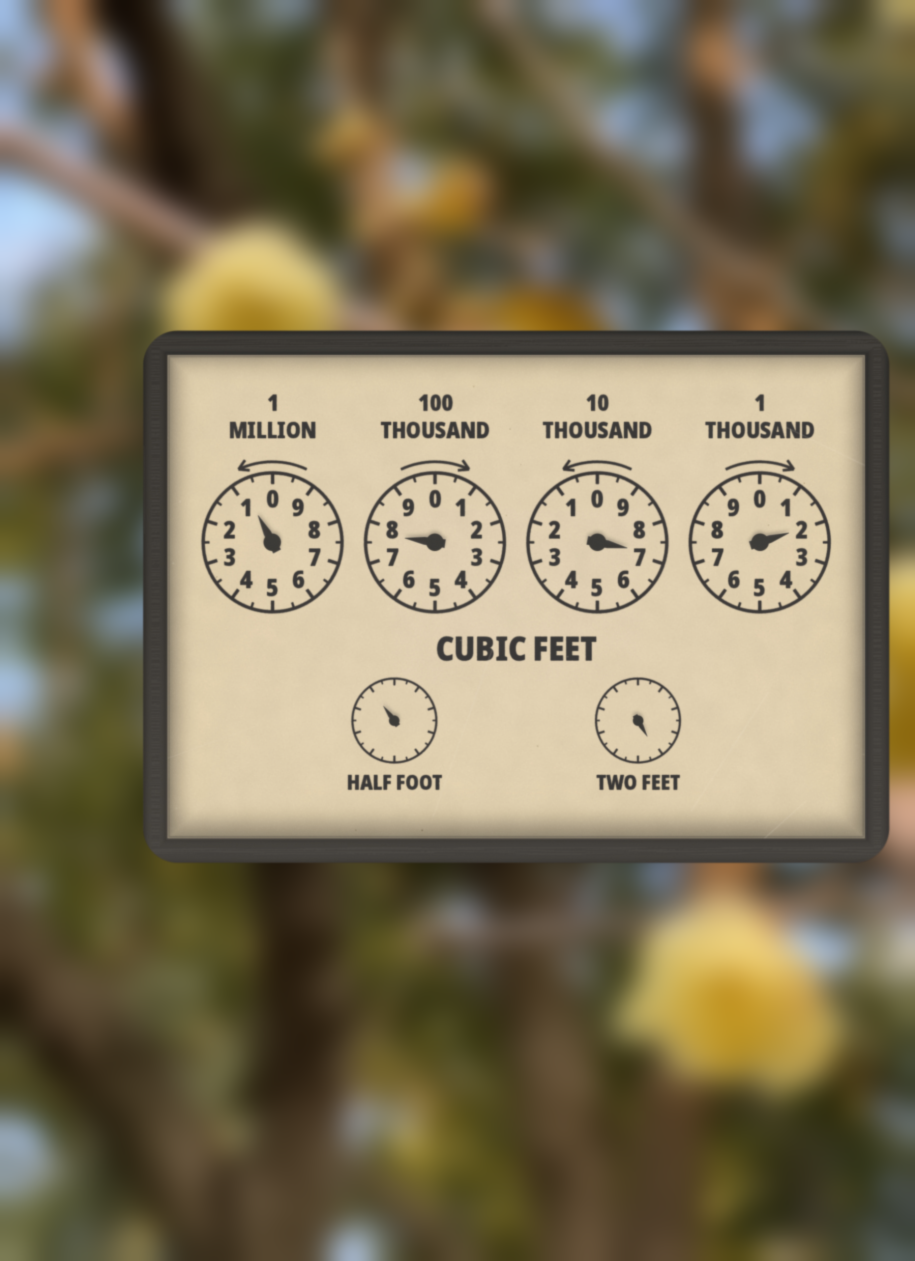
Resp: 77200,ft³
